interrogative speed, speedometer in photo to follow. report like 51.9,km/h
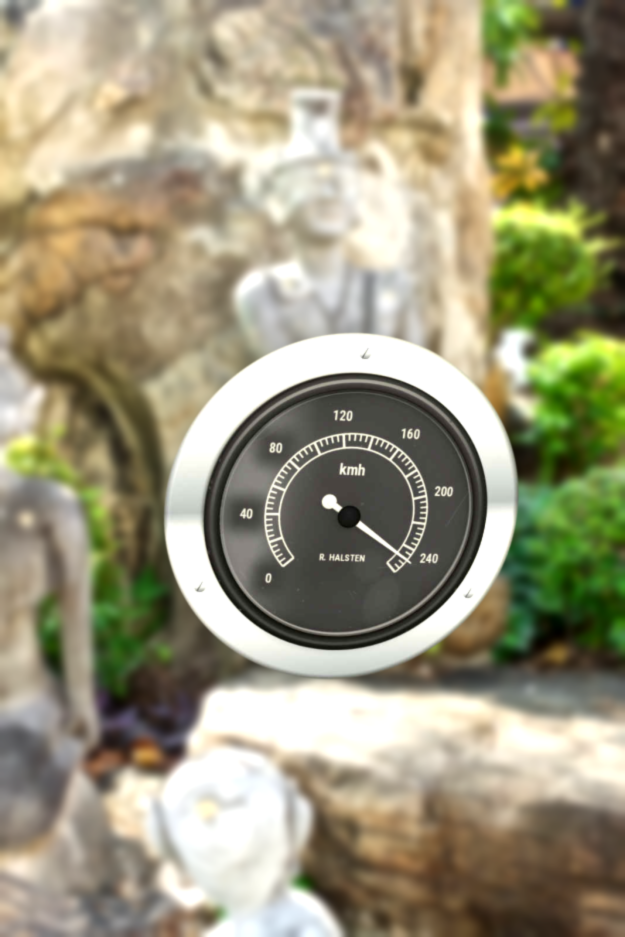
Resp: 248,km/h
